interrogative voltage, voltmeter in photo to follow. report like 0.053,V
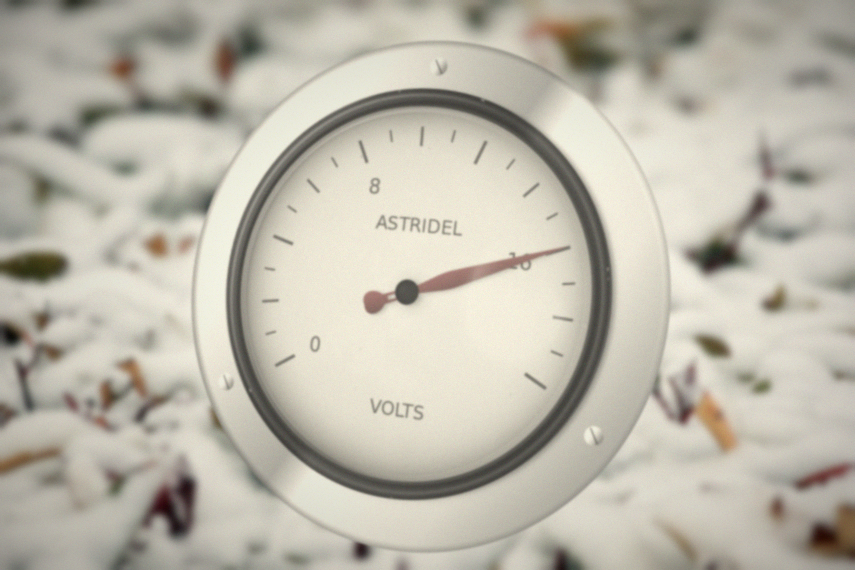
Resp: 16,V
